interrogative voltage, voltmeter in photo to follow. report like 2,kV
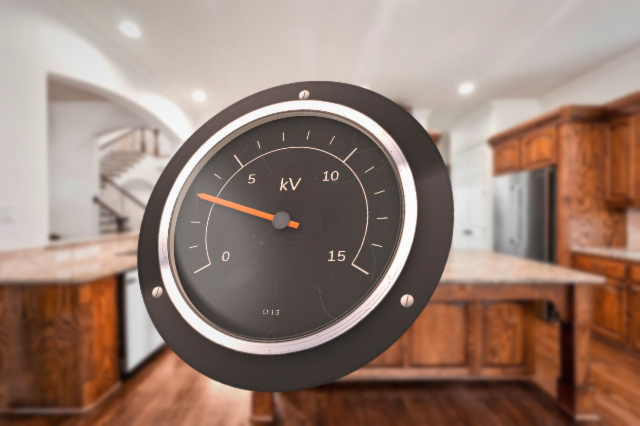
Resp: 3,kV
